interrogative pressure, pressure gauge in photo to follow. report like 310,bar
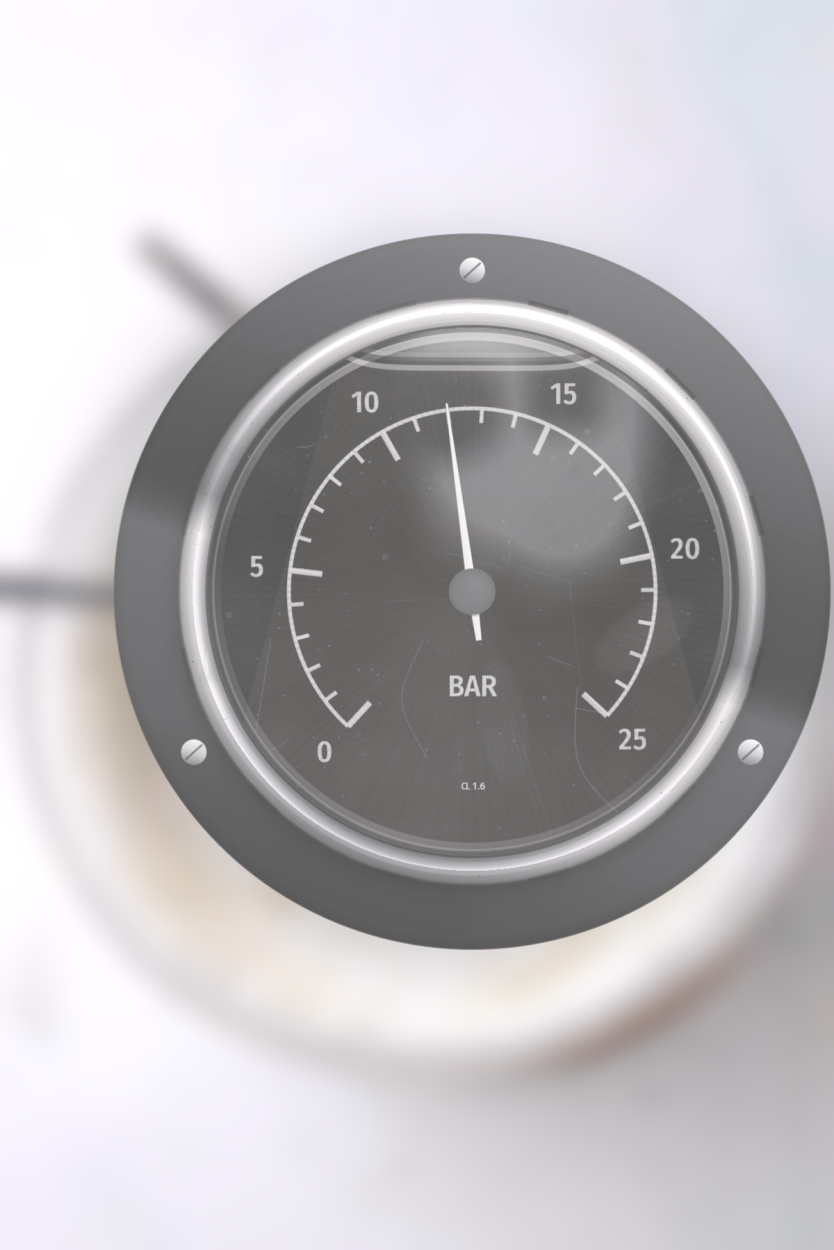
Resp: 12,bar
